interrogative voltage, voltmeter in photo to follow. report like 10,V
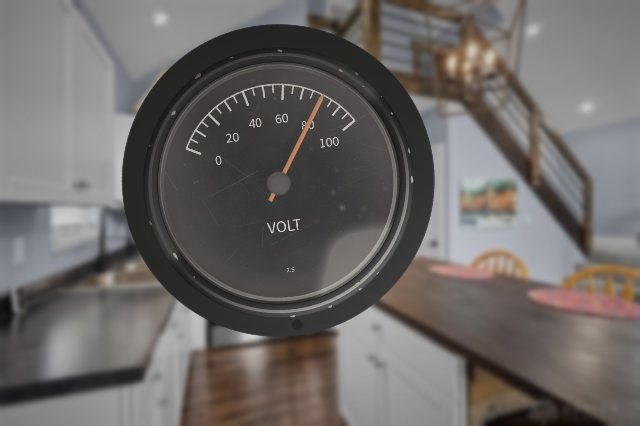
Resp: 80,V
